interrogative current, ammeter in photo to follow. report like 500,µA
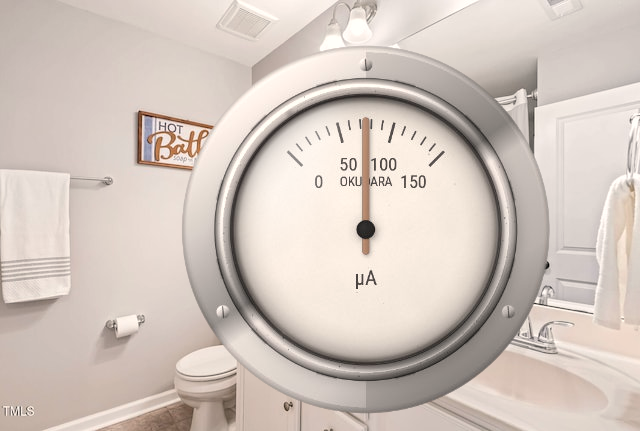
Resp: 75,µA
